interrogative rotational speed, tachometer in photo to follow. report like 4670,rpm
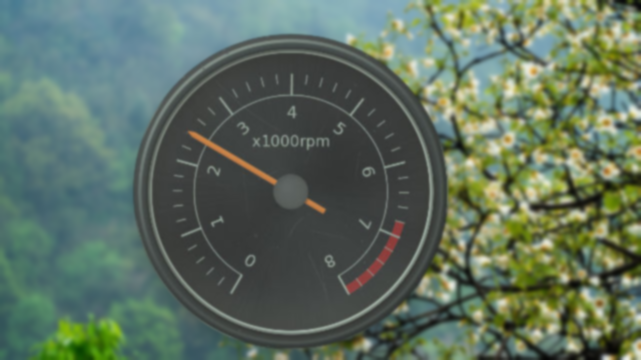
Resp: 2400,rpm
